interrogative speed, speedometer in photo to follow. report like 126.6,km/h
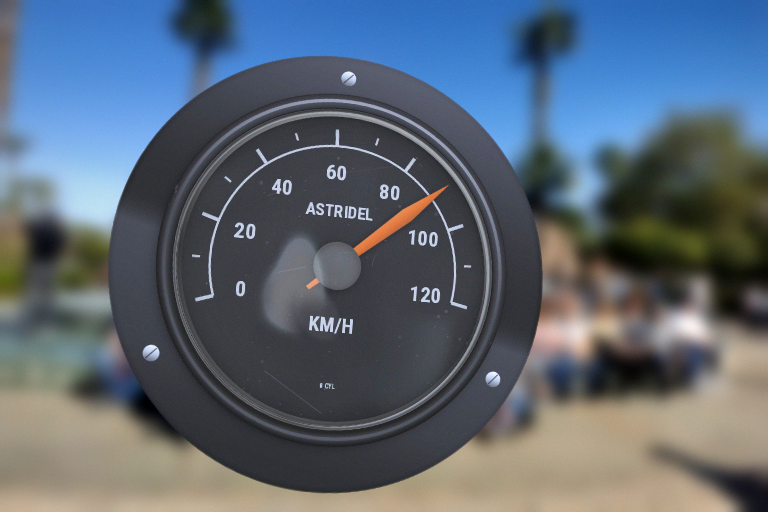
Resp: 90,km/h
